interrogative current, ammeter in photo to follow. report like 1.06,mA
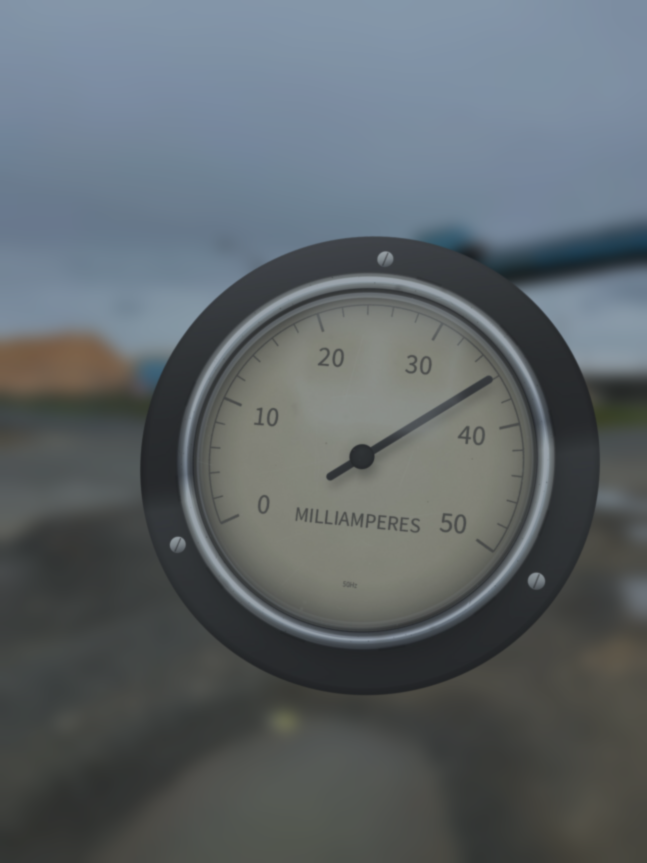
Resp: 36,mA
